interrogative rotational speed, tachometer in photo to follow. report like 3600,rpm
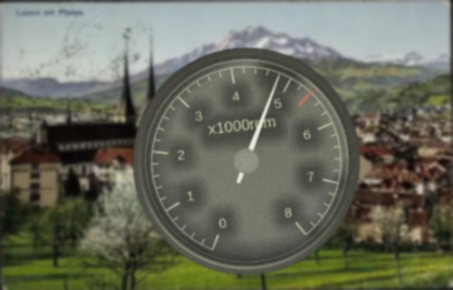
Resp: 4800,rpm
